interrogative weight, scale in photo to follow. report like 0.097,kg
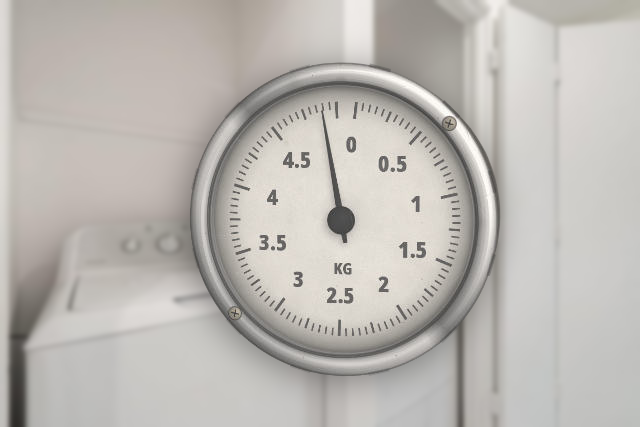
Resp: 4.9,kg
